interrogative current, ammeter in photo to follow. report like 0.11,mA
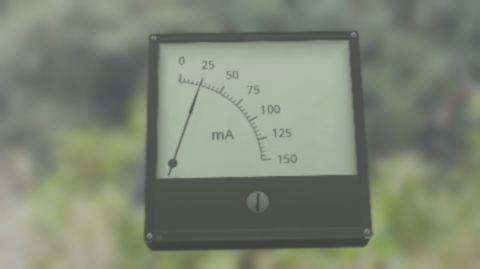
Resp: 25,mA
